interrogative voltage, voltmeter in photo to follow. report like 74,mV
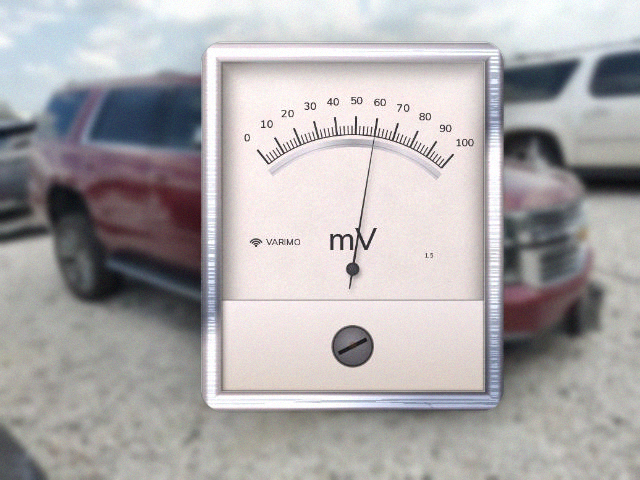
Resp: 60,mV
